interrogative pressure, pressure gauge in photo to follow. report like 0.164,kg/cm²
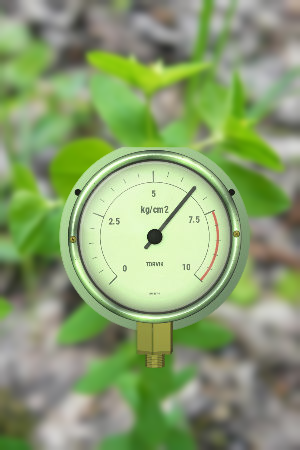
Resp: 6.5,kg/cm²
